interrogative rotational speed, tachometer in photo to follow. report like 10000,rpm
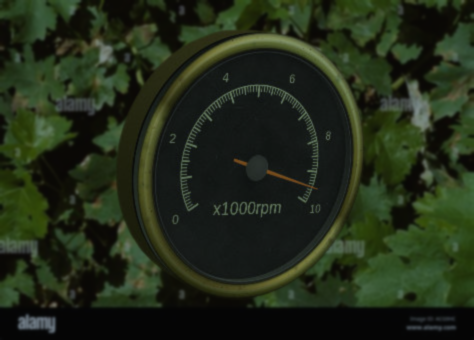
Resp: 9500,rpm
